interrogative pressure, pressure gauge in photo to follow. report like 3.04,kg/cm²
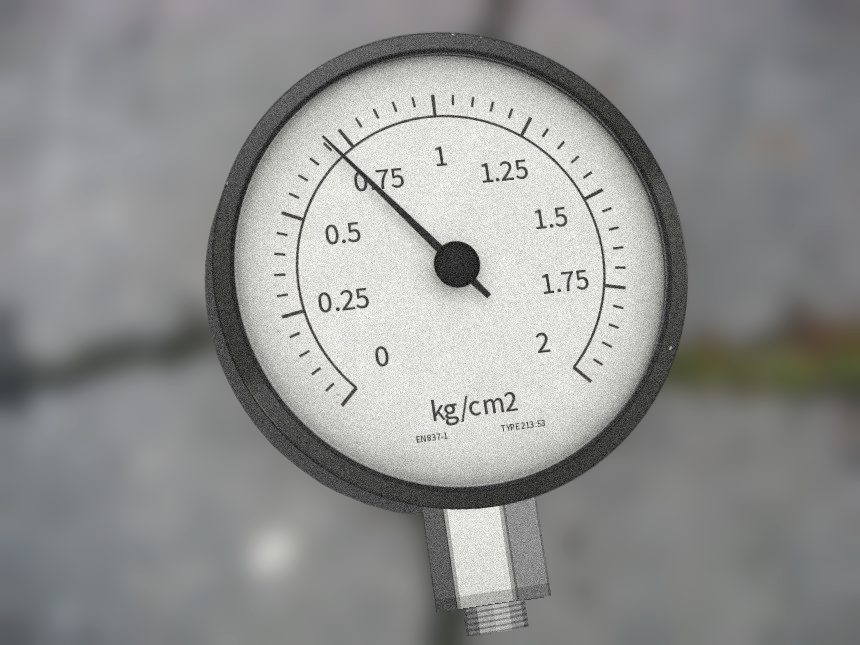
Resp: 0.7,kg/cm²
